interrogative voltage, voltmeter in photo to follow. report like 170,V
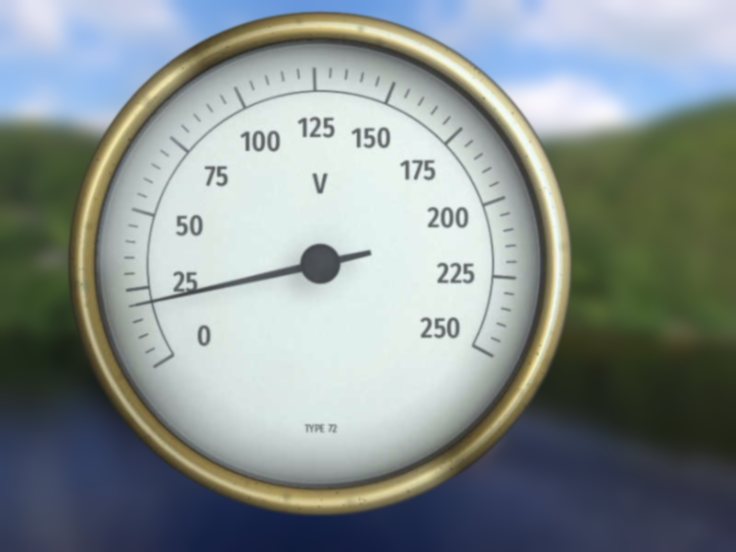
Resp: 20,V
